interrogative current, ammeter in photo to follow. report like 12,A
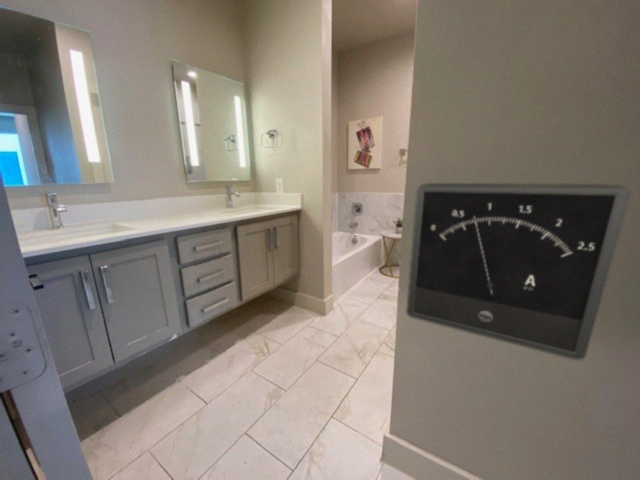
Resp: 0.75,A
